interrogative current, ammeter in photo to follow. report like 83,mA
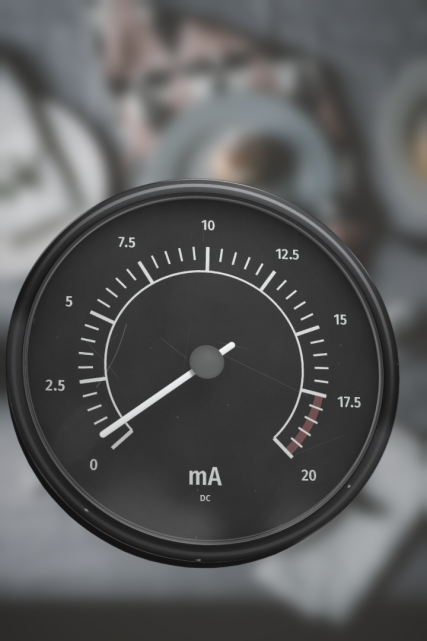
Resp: 0.5,mA
